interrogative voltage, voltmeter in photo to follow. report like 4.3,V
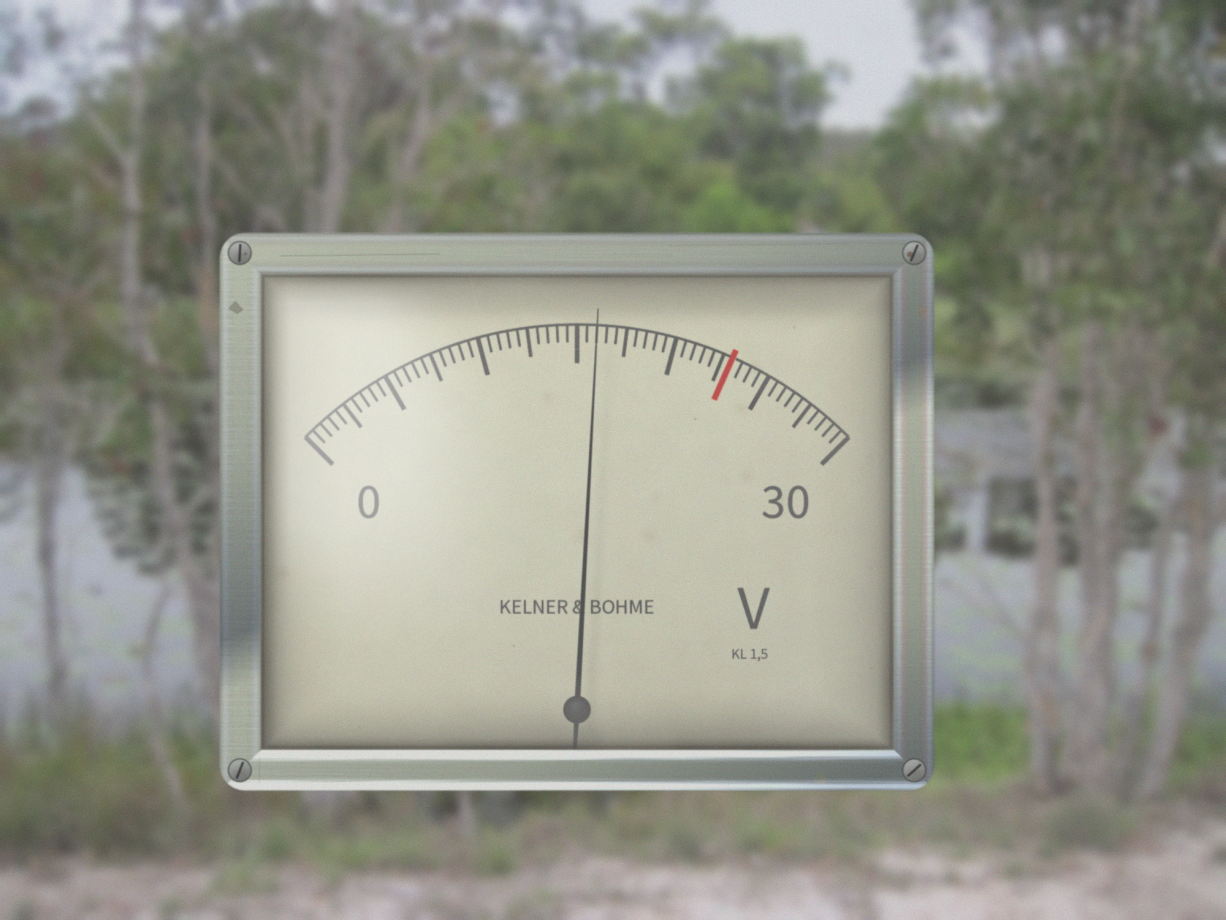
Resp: 16,V
